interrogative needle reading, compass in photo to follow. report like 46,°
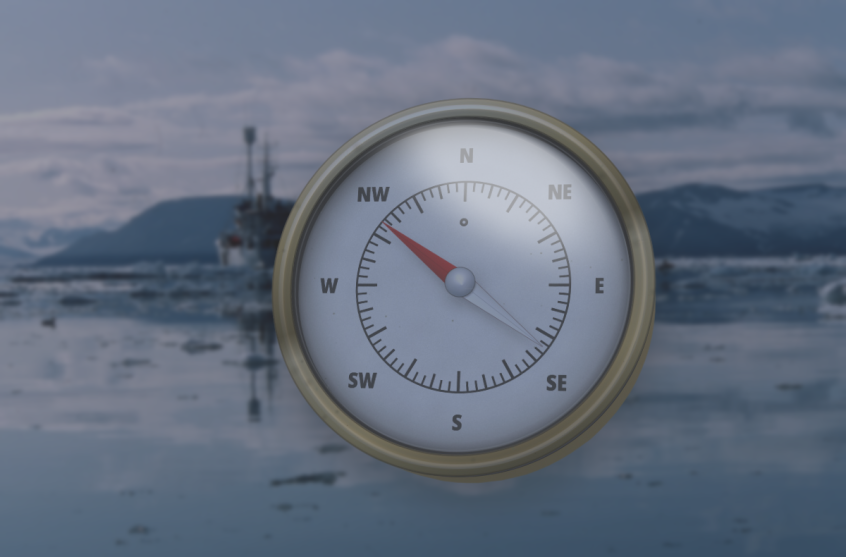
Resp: 307.5,°
